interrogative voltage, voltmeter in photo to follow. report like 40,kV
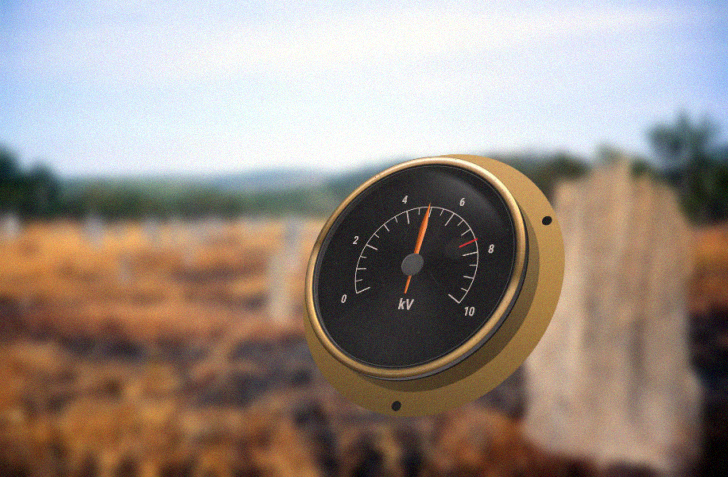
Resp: 5,kV
